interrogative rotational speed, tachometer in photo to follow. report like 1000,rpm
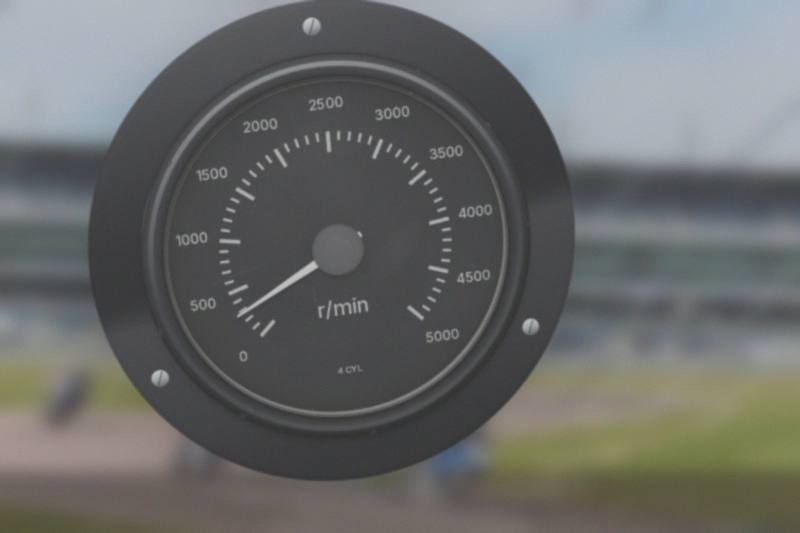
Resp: 300,rpm
